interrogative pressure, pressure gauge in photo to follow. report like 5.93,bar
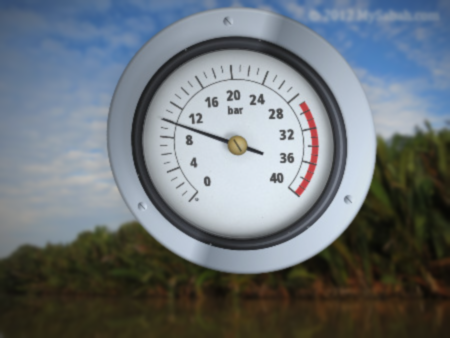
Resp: 10,bar
